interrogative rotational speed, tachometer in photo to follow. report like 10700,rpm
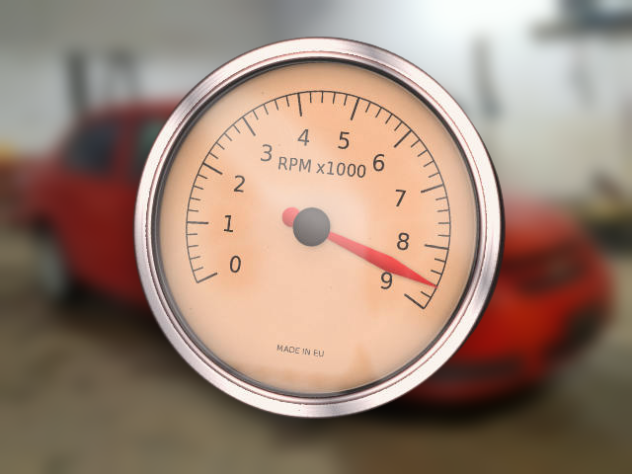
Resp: 8600,rpm
